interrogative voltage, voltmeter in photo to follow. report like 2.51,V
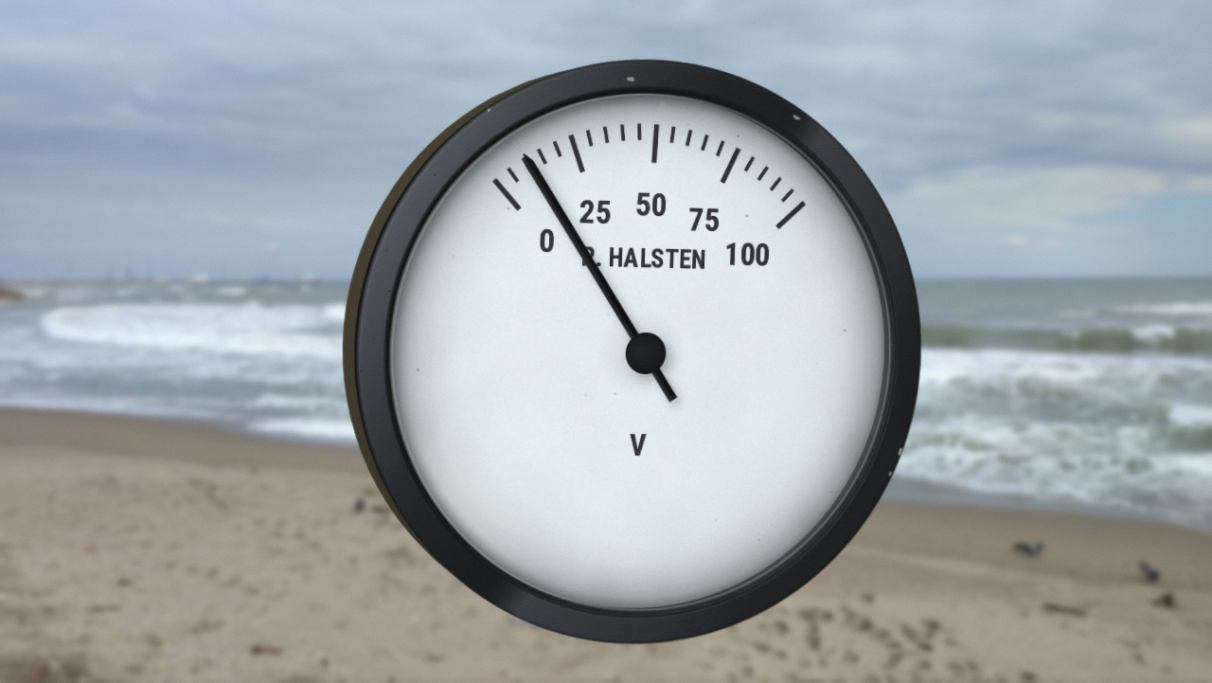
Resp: 10,V
